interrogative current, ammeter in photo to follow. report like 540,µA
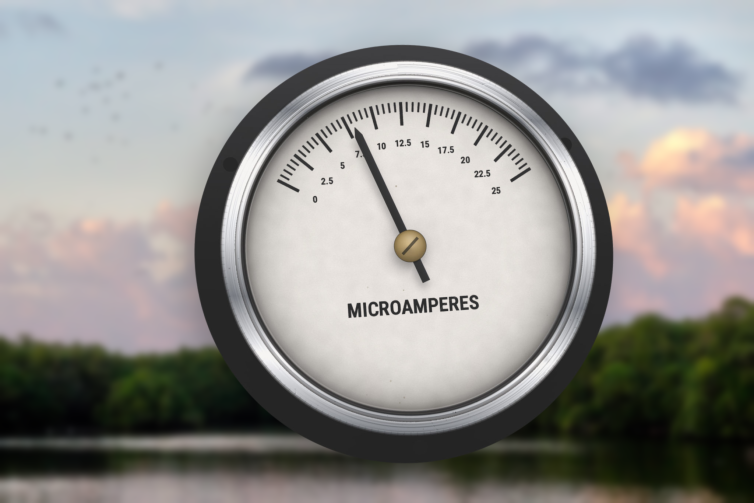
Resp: 8,µA
